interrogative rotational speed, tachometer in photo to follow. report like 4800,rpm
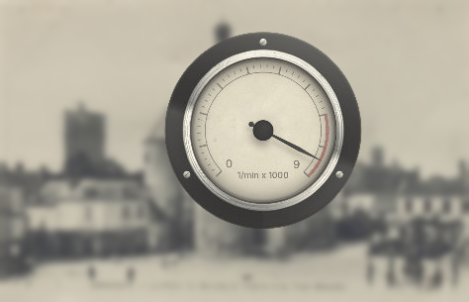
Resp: 8400,rpm
